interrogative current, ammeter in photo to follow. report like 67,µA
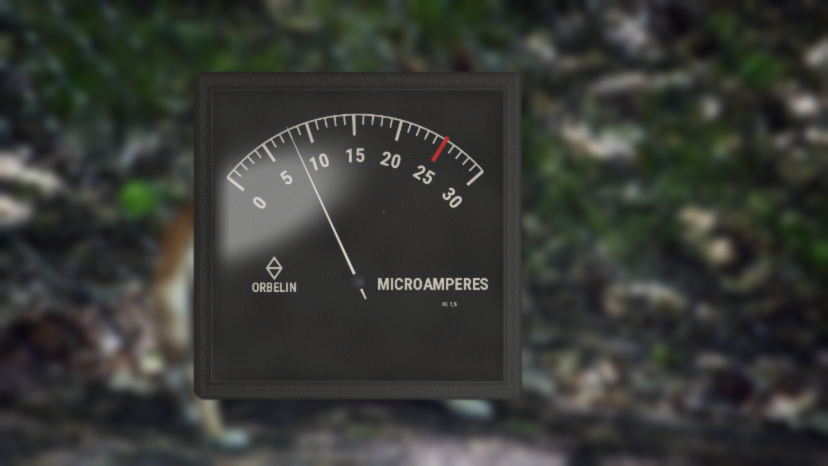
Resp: 8,µA
